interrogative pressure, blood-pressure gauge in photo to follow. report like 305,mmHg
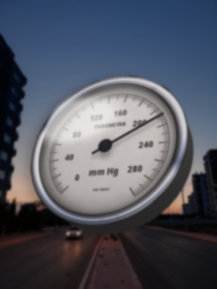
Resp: 210,mmHg
